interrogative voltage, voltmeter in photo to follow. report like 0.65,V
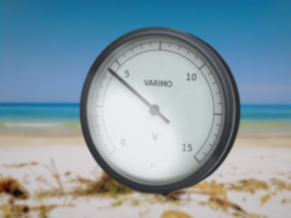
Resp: 4.5,V
